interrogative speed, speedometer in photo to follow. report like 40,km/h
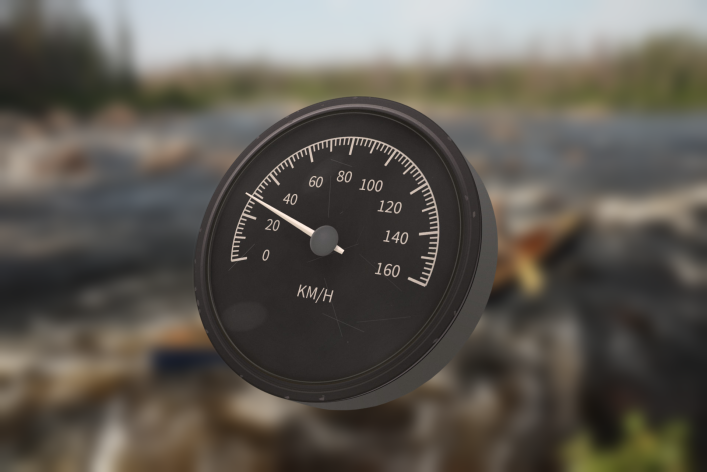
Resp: 28,km/h
